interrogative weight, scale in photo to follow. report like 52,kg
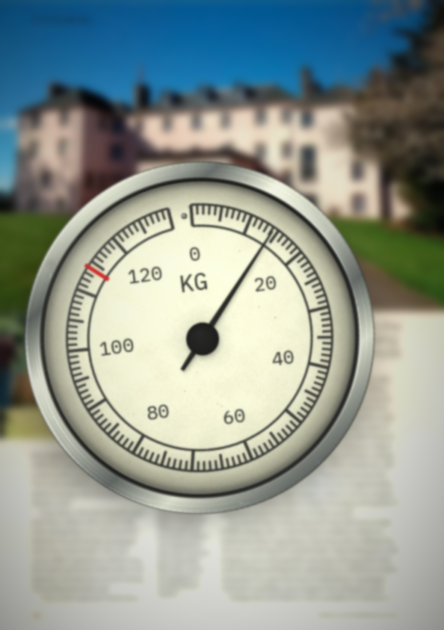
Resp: 14,kg
